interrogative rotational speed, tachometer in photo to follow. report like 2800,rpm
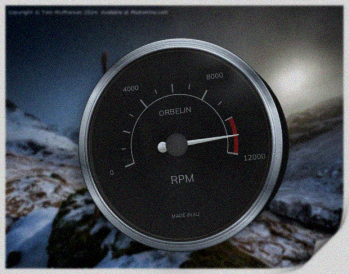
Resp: 11000,rpm
